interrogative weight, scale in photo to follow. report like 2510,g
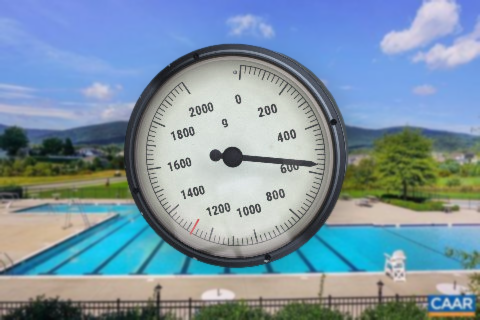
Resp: 560,g
